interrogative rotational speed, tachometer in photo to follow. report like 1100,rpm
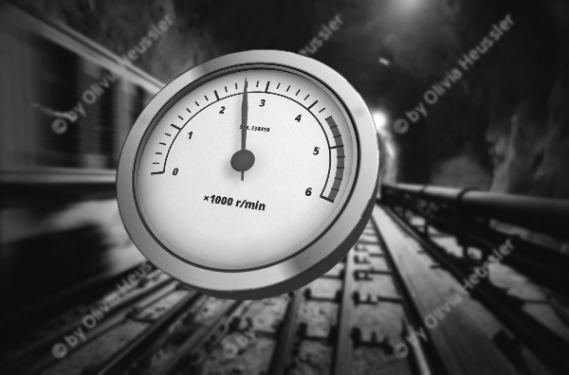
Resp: 2600,rpm
